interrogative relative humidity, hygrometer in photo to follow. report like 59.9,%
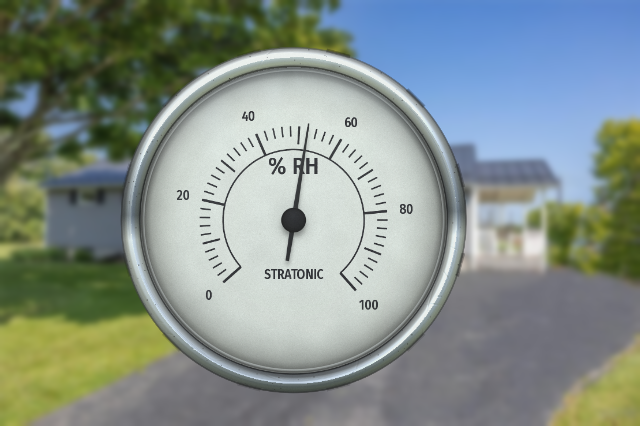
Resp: 52,%
